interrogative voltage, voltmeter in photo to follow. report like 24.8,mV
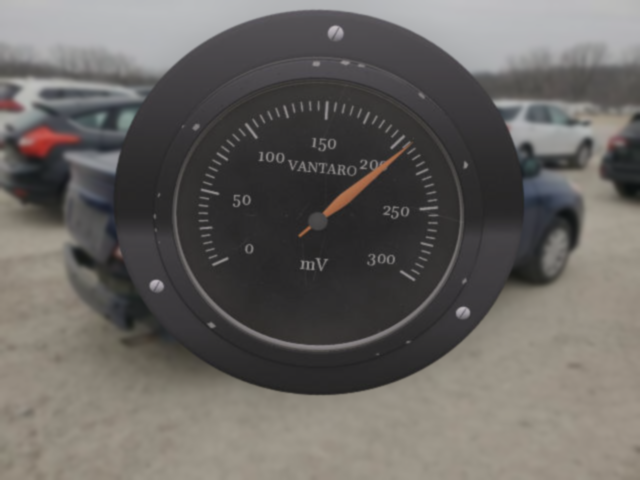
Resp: 205,mV
